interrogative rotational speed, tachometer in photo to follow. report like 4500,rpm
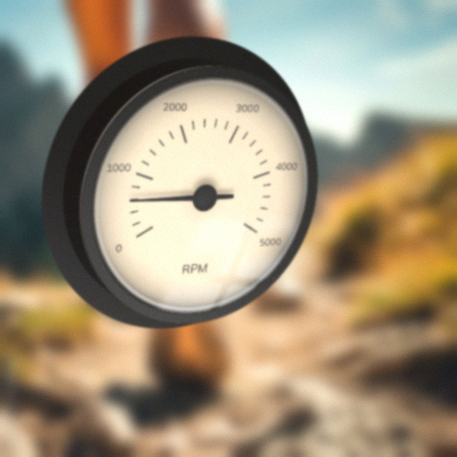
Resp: 600,rpm
